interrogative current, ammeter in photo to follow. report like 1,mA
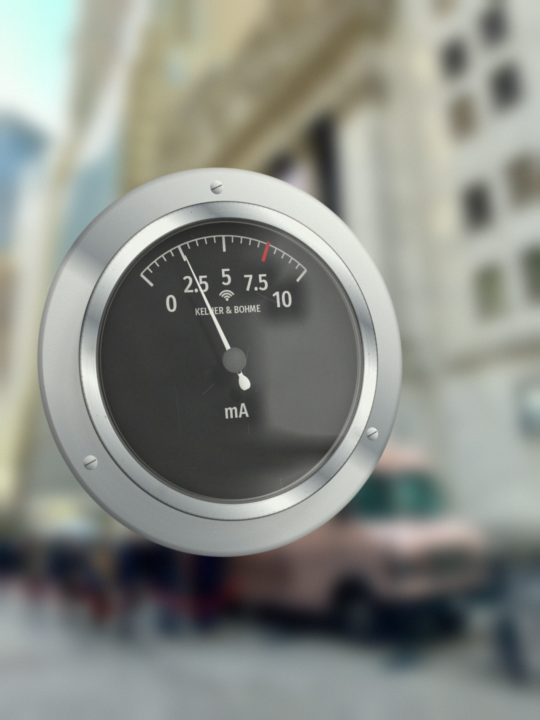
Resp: 2.5,mA
